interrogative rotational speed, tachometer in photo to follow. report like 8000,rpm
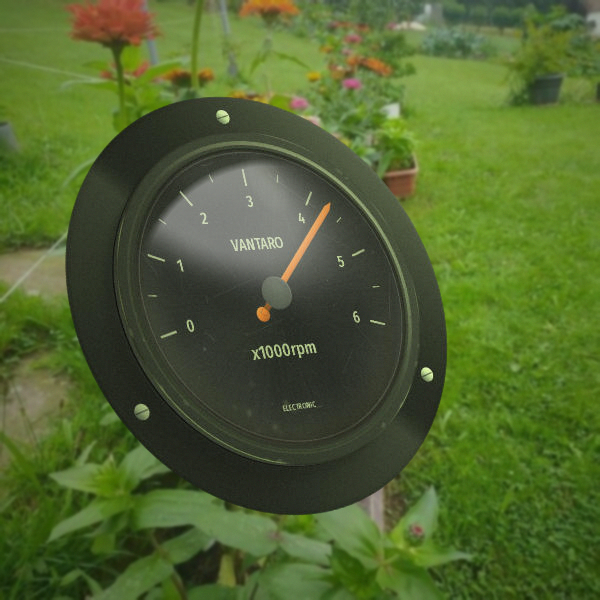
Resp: 4250,rpm
